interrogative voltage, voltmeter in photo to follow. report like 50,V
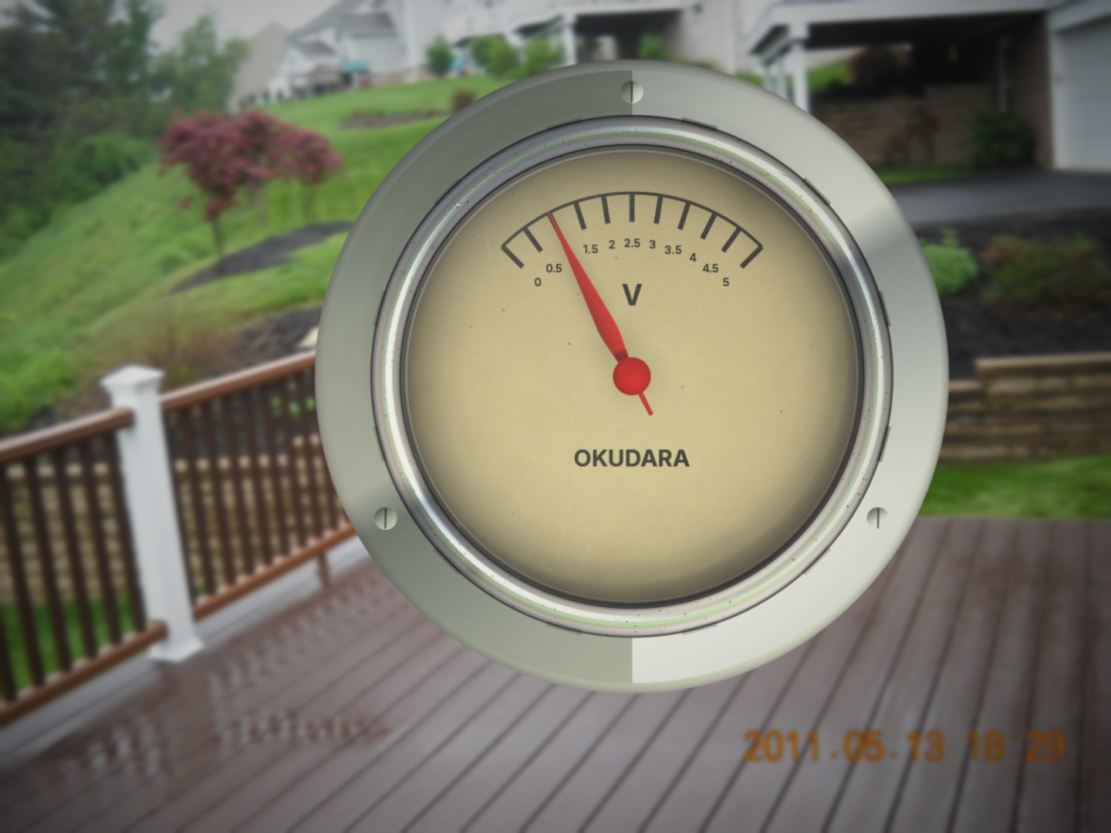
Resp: 1,V
